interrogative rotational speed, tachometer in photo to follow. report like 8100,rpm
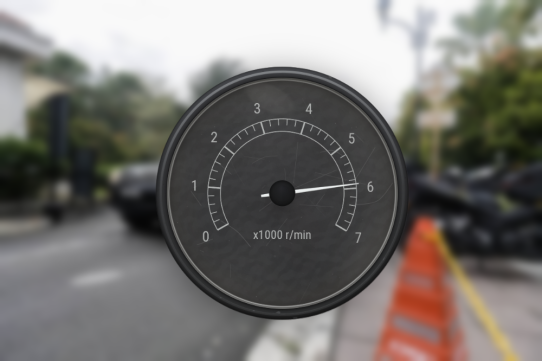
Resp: 5900,rpm
